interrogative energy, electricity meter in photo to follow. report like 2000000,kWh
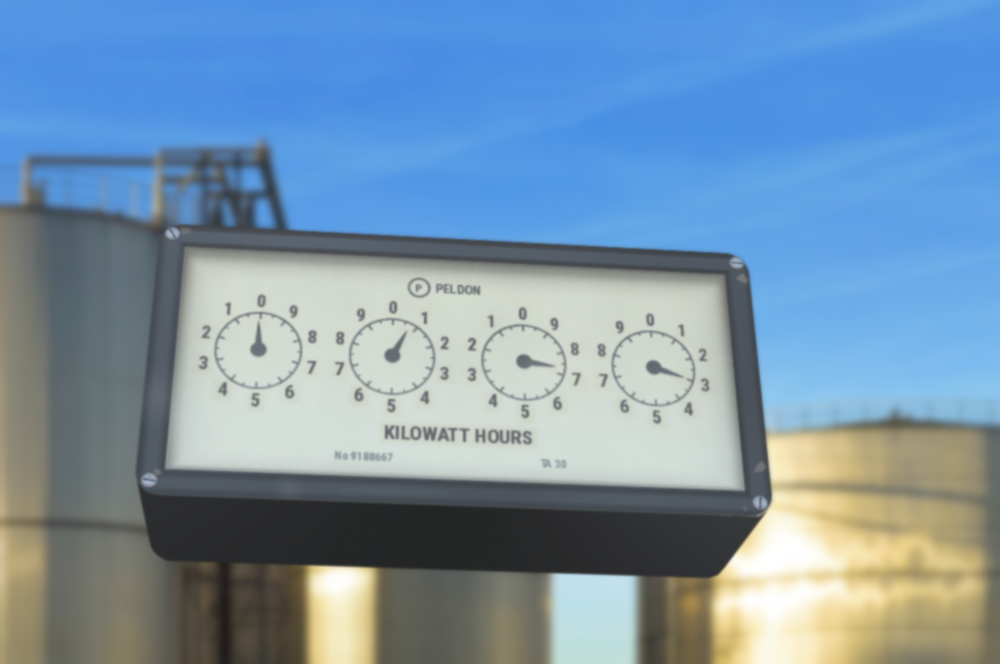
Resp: 73,kWh
